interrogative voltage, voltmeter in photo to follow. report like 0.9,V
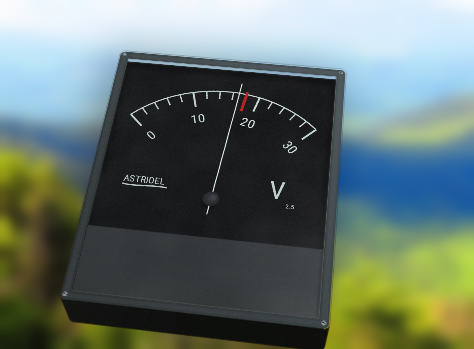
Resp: 17,V
